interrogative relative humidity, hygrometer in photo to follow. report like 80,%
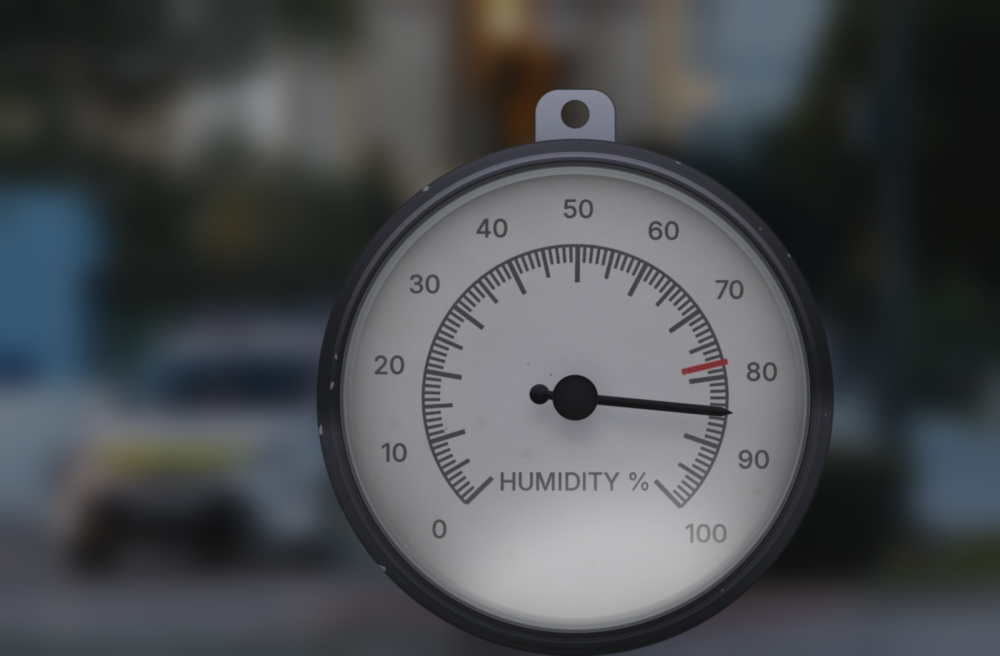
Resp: 85,%
